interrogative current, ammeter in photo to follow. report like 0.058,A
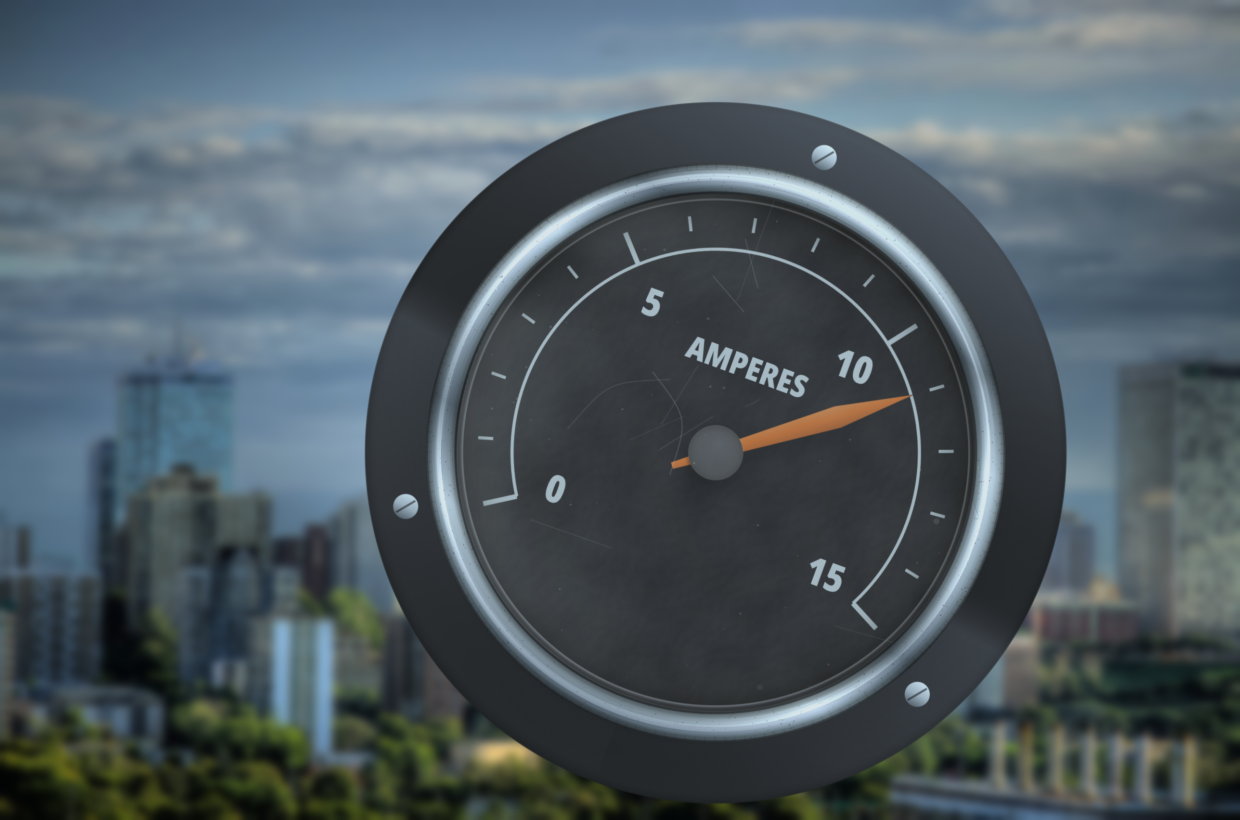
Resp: 11,A
